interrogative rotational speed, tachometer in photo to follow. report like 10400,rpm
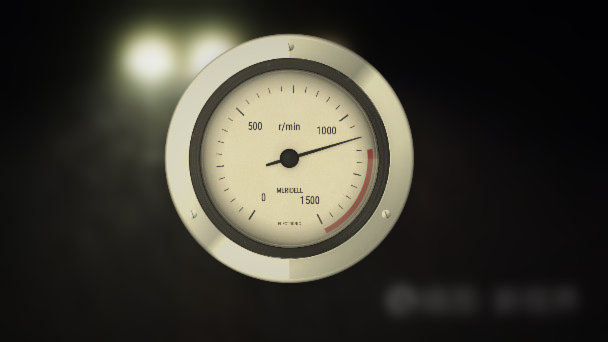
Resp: 1100,rpm
